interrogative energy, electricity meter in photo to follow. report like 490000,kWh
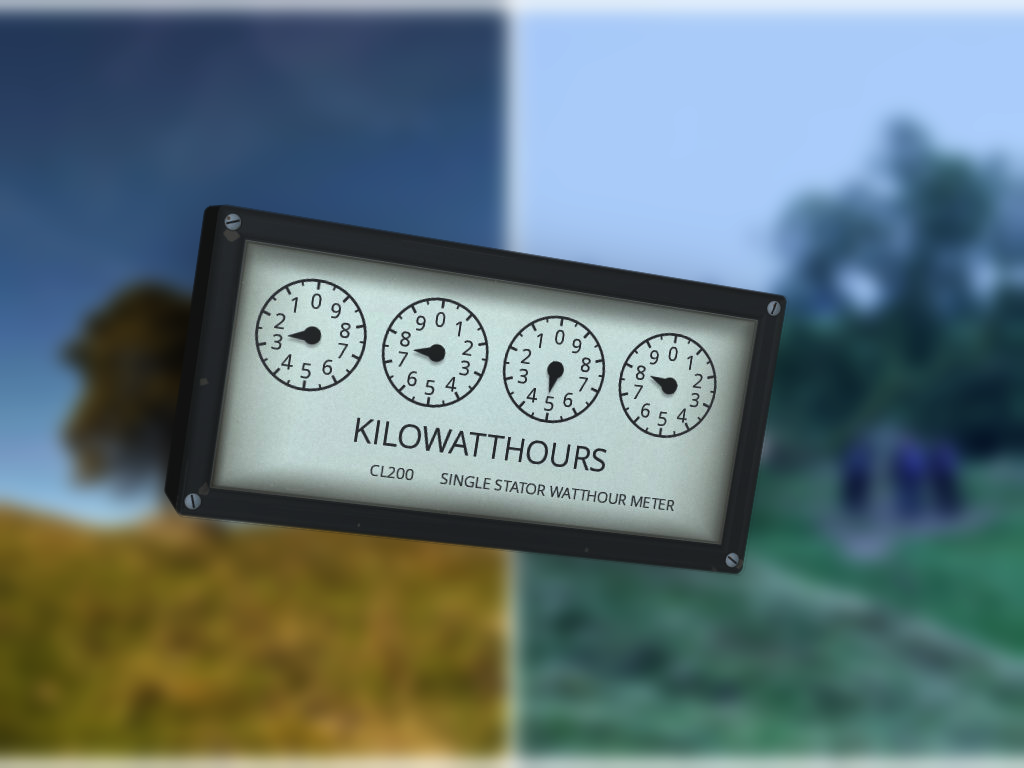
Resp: 2748,kWh
